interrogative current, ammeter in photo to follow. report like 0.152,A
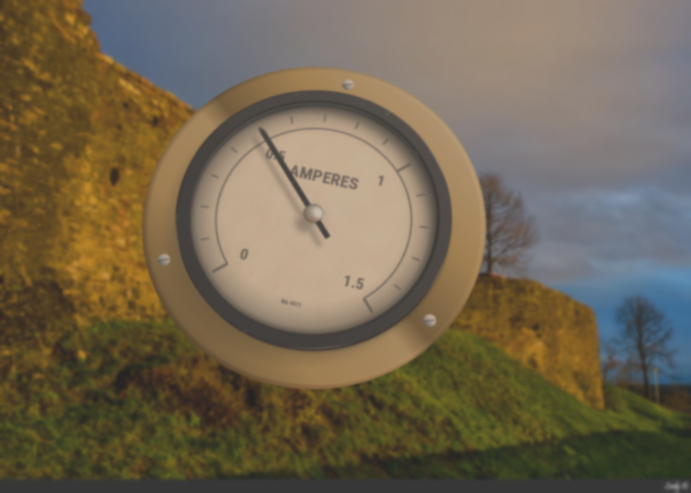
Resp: 0.5,A
